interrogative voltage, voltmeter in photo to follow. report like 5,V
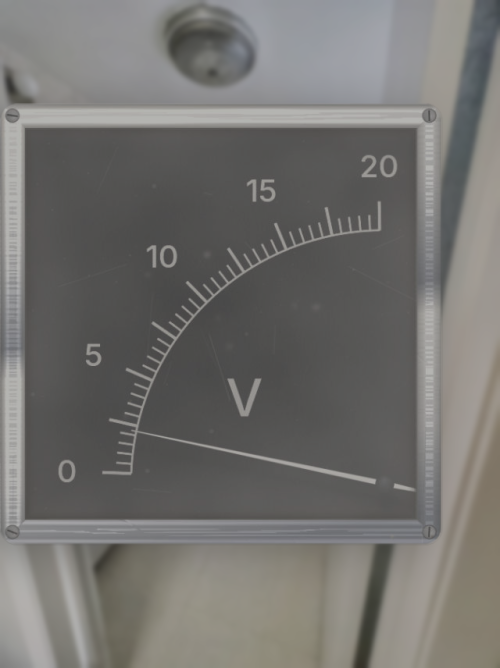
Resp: 2.25,V
